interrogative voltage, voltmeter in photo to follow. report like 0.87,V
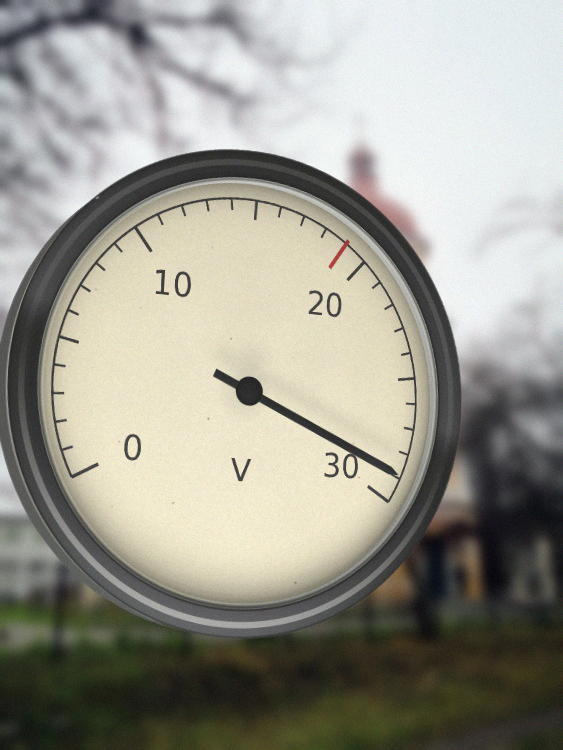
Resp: 29,V
